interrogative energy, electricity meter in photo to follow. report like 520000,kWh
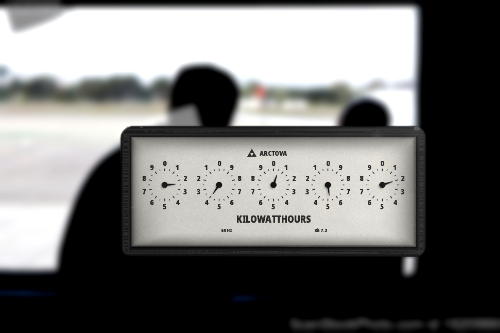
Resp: 24052,kWh
